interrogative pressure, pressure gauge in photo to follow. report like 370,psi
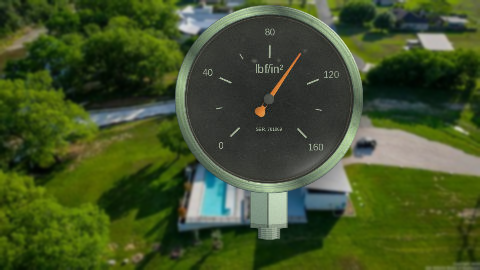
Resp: 100,psi
